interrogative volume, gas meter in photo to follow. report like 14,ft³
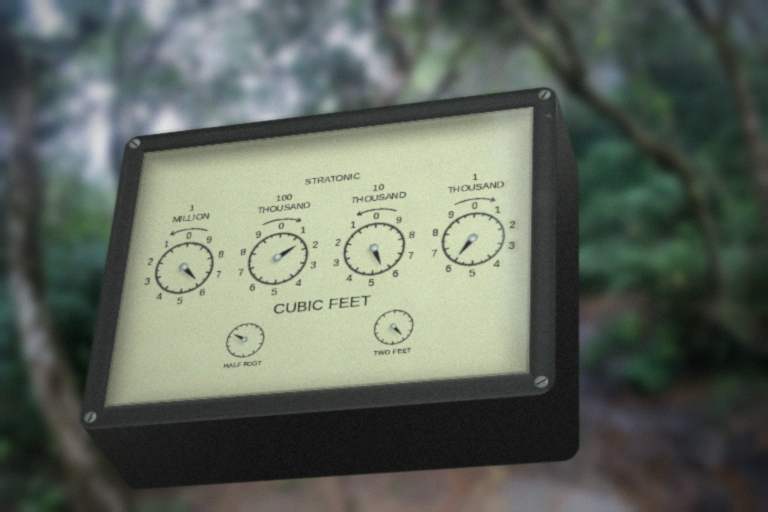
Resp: 615600,ft³
